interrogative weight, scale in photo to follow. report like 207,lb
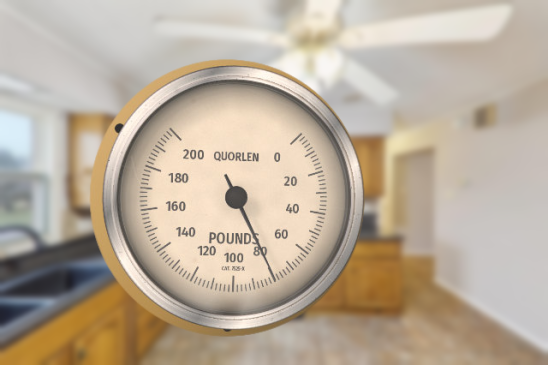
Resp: 80,lb
